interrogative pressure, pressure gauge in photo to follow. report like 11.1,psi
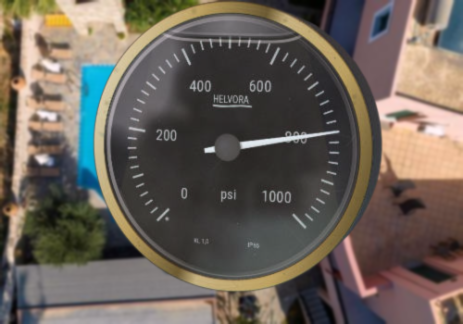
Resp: 800,psi
